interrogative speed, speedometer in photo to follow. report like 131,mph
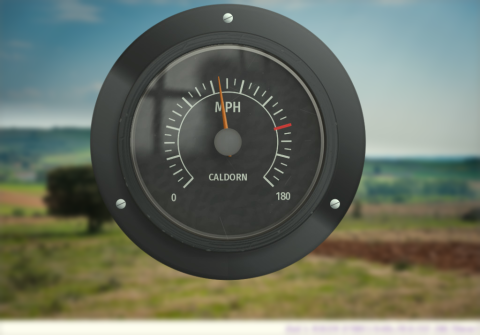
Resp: 85,mph
